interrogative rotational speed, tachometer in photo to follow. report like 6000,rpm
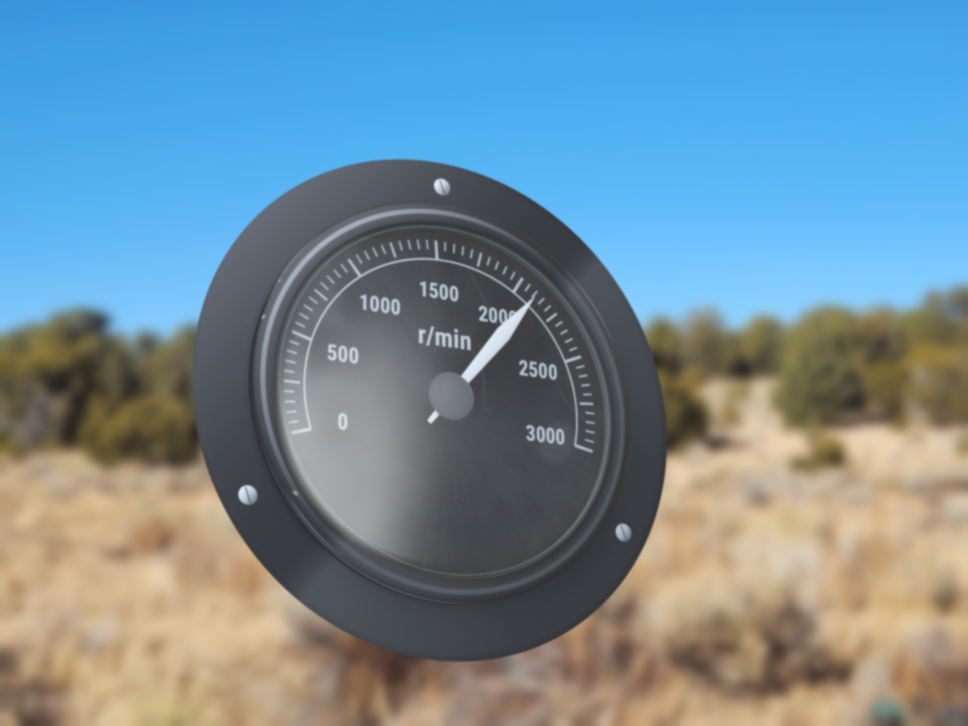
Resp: 2100,rpm
